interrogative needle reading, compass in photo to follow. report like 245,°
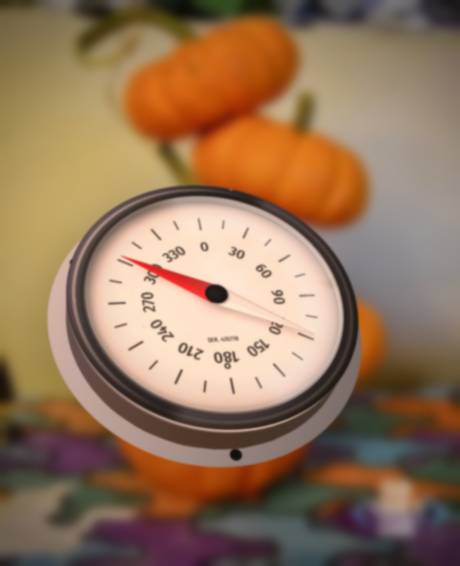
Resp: 300,°
